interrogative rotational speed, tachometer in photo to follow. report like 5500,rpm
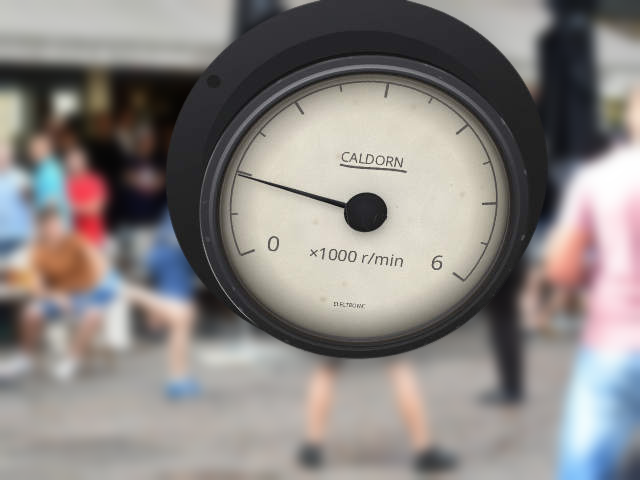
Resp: 1000,rpm
